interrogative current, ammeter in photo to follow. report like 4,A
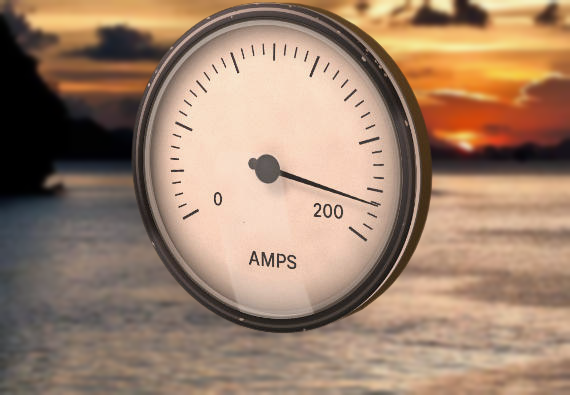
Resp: 185,A
